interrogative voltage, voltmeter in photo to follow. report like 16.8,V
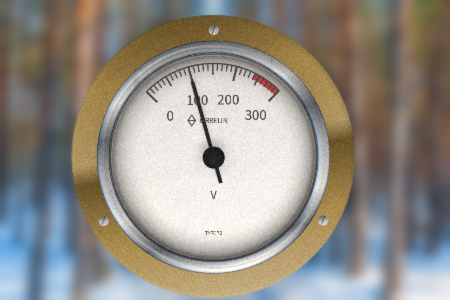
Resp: 100,V
